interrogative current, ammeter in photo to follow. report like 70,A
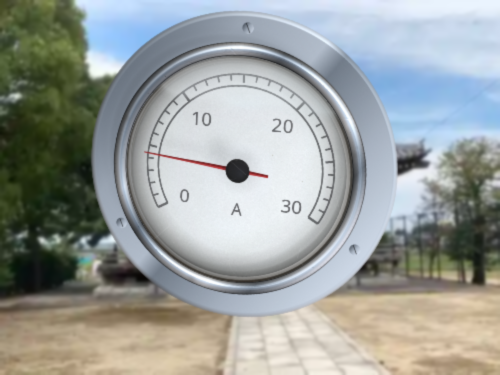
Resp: 4.5,A
